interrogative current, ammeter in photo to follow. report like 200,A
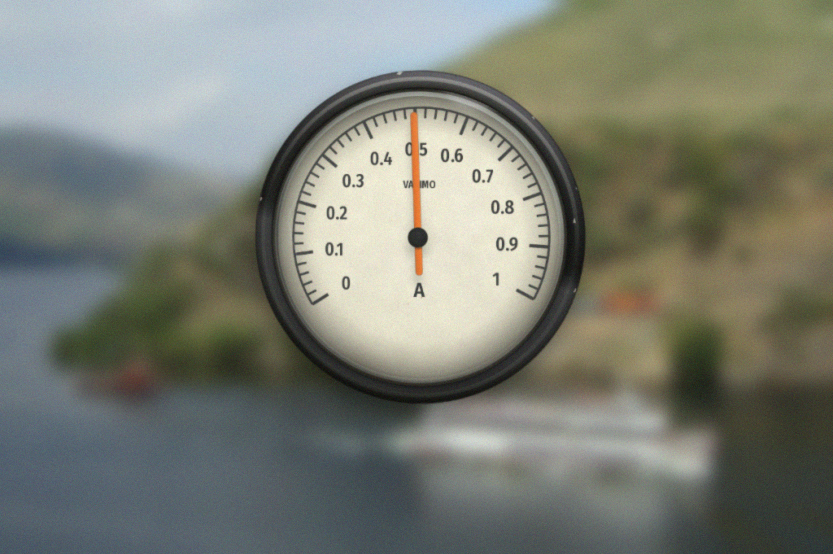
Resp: 0.5,A
